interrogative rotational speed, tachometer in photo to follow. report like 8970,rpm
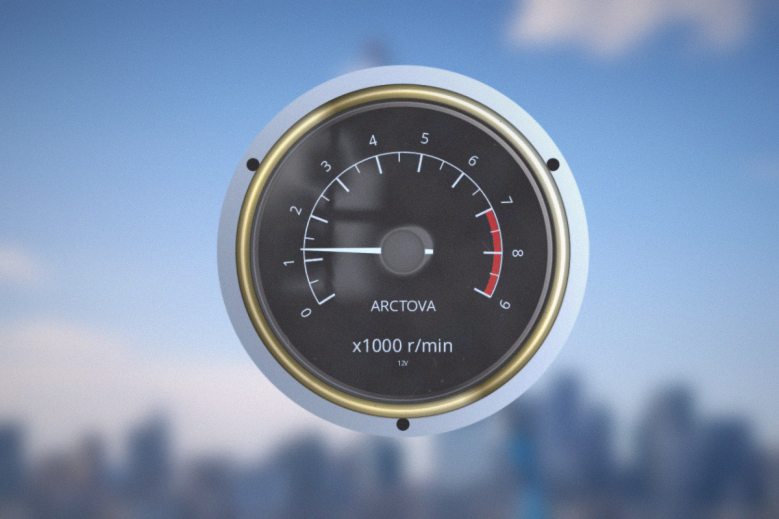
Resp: 1250,rpm
